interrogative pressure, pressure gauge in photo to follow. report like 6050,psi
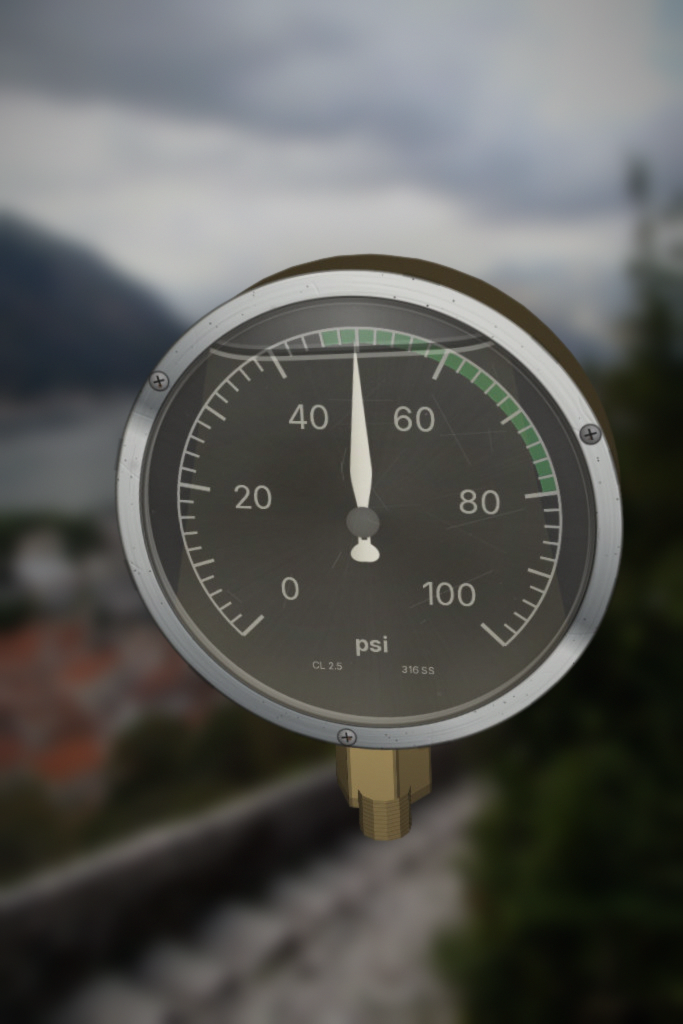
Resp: 50,psi
